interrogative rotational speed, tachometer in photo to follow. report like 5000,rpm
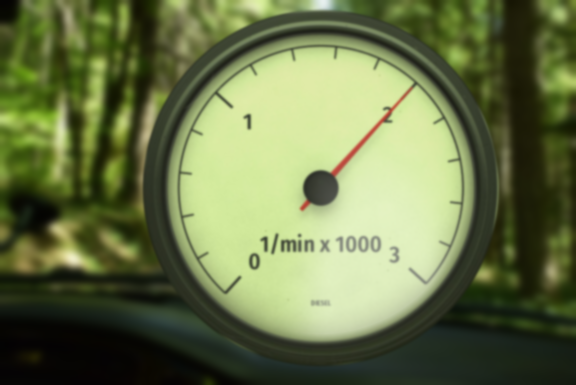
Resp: 2000,rpm
